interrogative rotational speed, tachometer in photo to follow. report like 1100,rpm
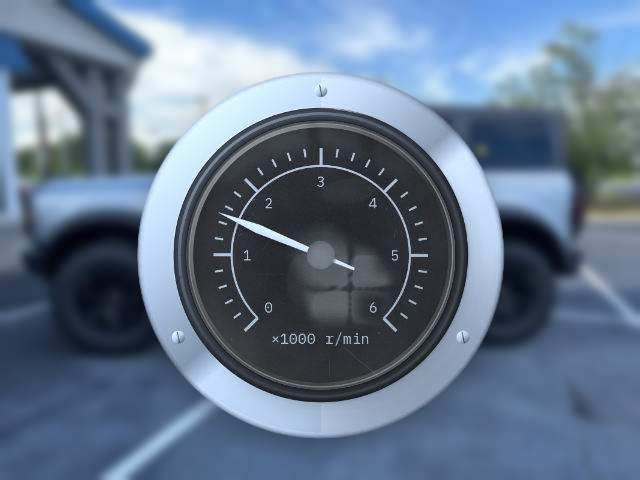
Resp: 1500,rpm
